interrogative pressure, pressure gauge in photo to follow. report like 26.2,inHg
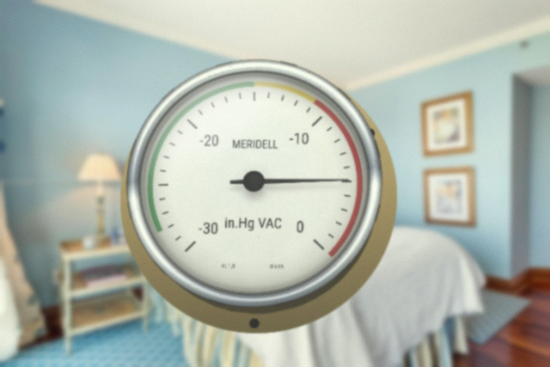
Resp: -5,inHg
